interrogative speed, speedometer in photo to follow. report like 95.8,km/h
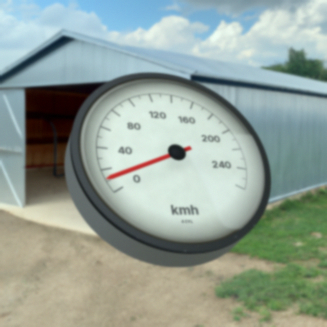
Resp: 10,km/h
